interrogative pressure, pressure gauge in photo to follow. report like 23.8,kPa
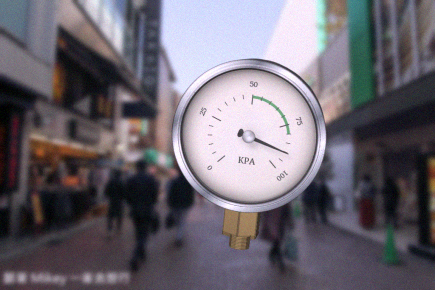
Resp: 90,kPa
